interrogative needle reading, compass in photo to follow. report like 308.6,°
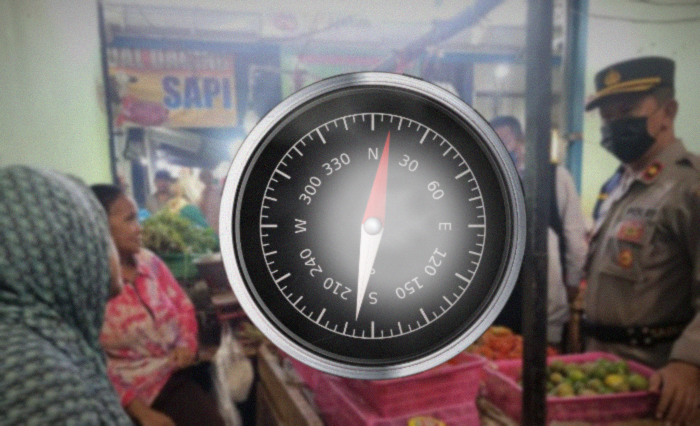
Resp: 10,°
